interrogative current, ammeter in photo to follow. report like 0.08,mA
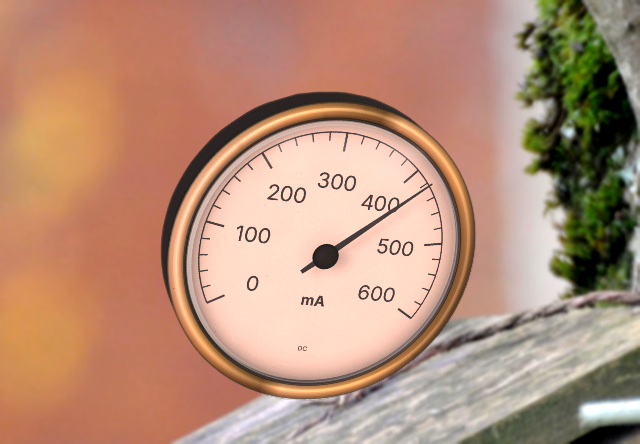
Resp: 420,mA
